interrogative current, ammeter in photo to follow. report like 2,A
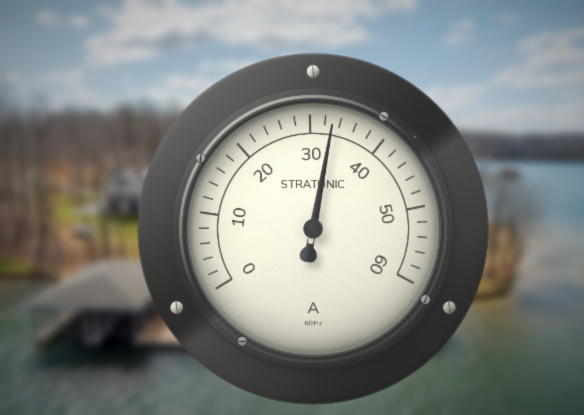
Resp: 33,A
